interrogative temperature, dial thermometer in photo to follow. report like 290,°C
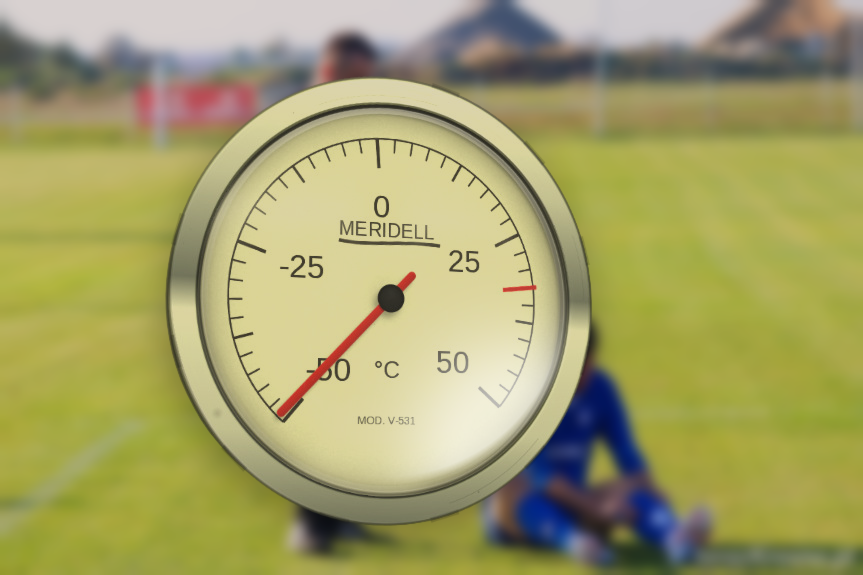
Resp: -48.75,°C
